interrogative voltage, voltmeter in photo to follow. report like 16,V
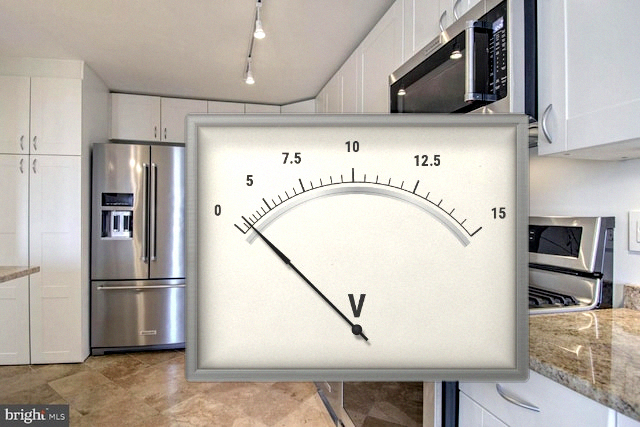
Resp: 2.5,V
